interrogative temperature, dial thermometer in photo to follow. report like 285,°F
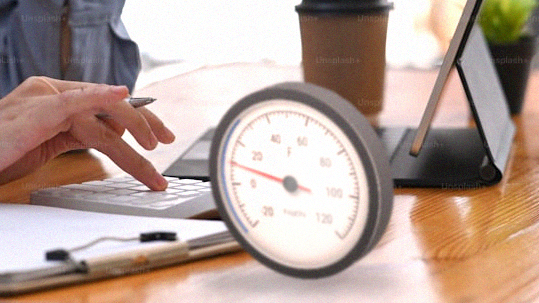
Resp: 10,°F
